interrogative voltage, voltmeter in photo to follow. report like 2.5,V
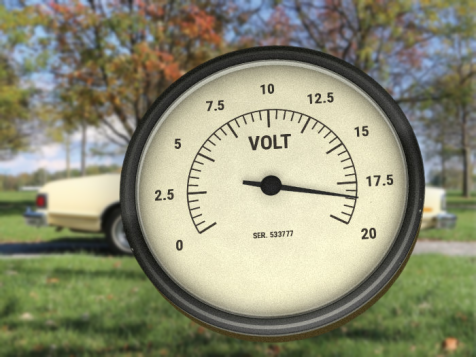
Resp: 18.5,V
